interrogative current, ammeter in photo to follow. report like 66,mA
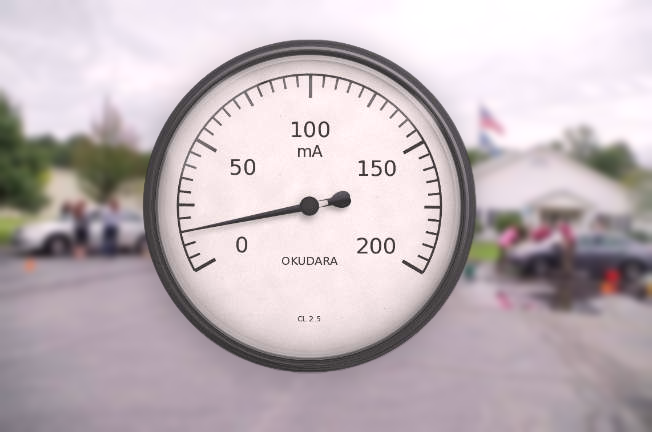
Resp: 15,mA
